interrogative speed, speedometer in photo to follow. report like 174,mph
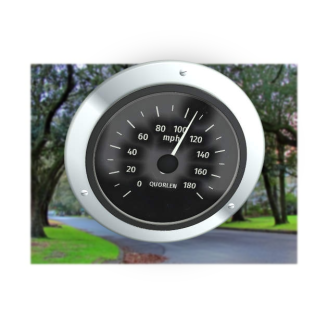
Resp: 105,mph
